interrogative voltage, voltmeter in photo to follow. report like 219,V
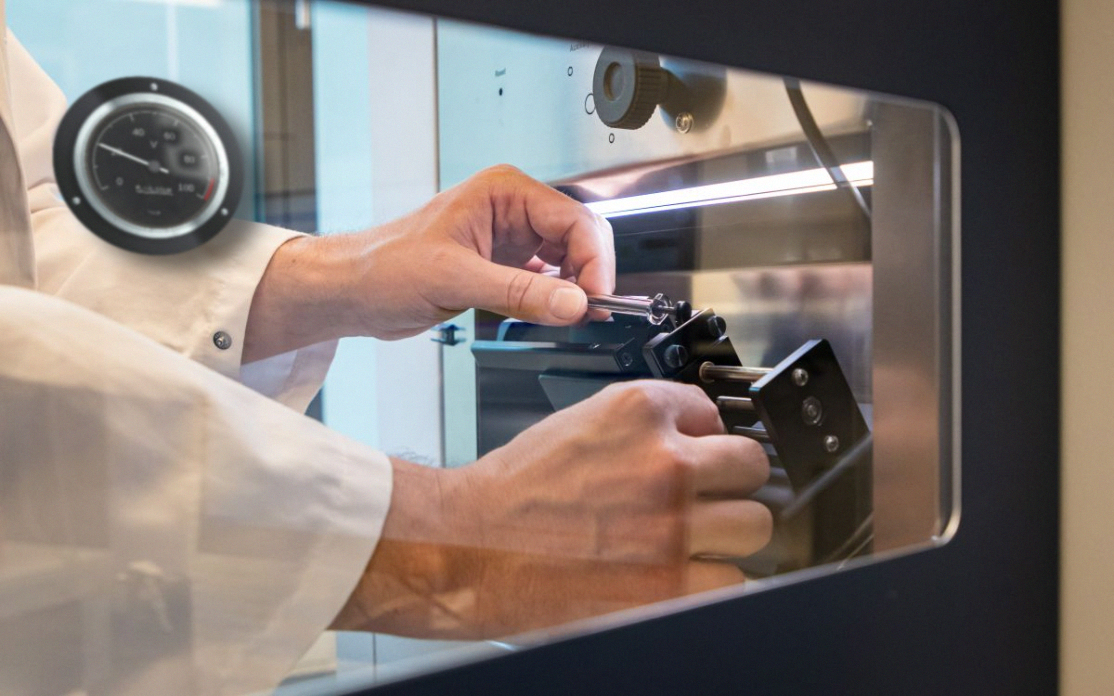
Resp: 20,V
